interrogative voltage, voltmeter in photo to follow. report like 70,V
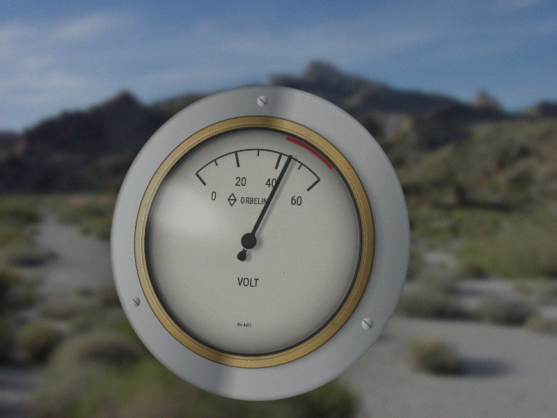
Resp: 45,V
